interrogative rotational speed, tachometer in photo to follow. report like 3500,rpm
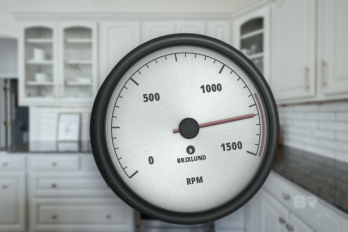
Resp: 1300,rpm
